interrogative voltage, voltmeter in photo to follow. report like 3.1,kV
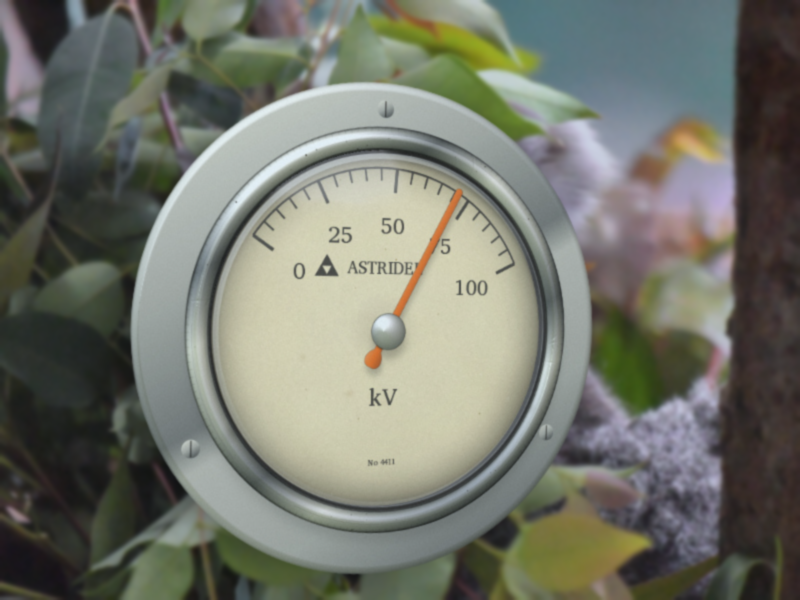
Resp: 70,kV
